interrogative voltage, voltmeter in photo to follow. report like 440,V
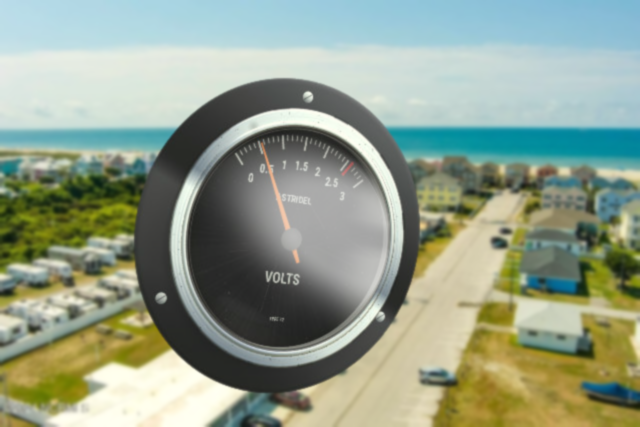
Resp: 0.5,V
